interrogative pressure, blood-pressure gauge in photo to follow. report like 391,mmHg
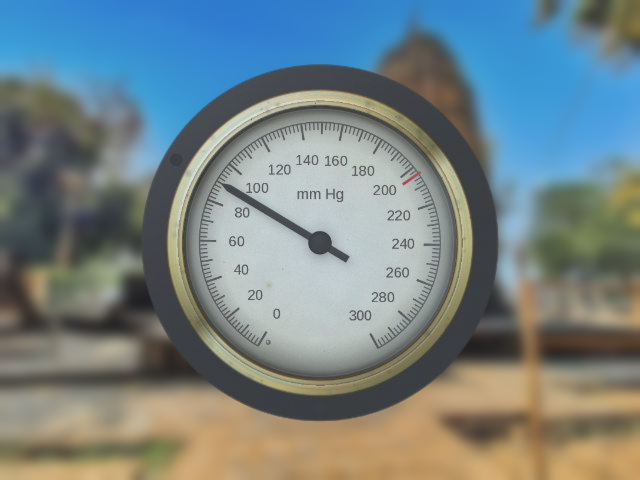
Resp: 90,mmHg
